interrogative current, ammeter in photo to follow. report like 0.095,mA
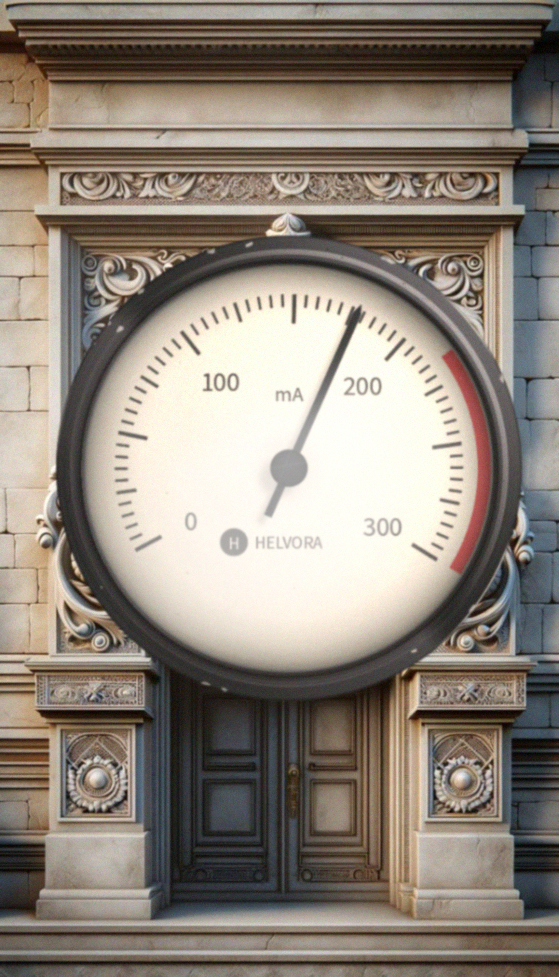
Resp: 177.5,mA
